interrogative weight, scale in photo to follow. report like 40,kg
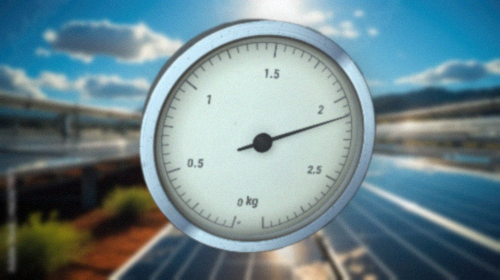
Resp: 2.1,kg
